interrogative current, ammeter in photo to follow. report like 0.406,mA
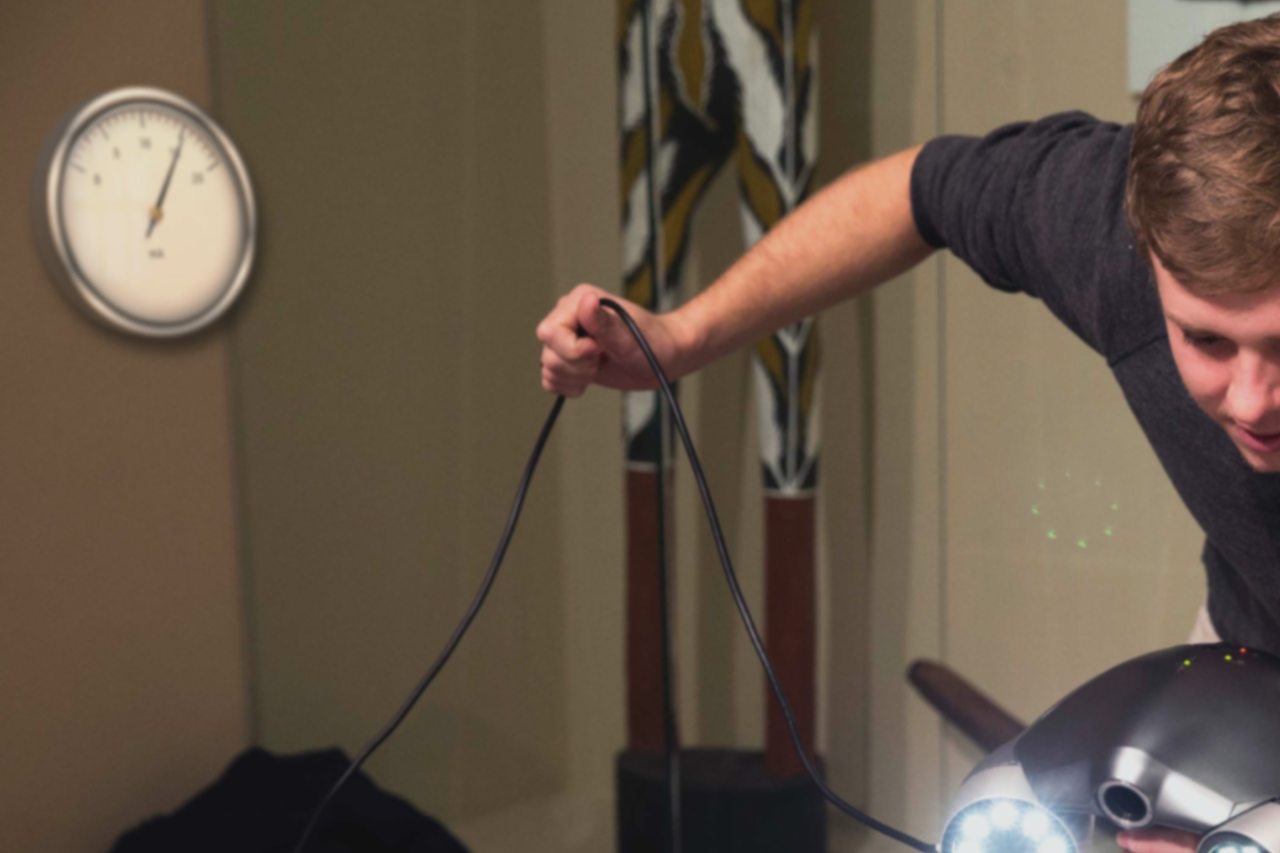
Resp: 15,mA
